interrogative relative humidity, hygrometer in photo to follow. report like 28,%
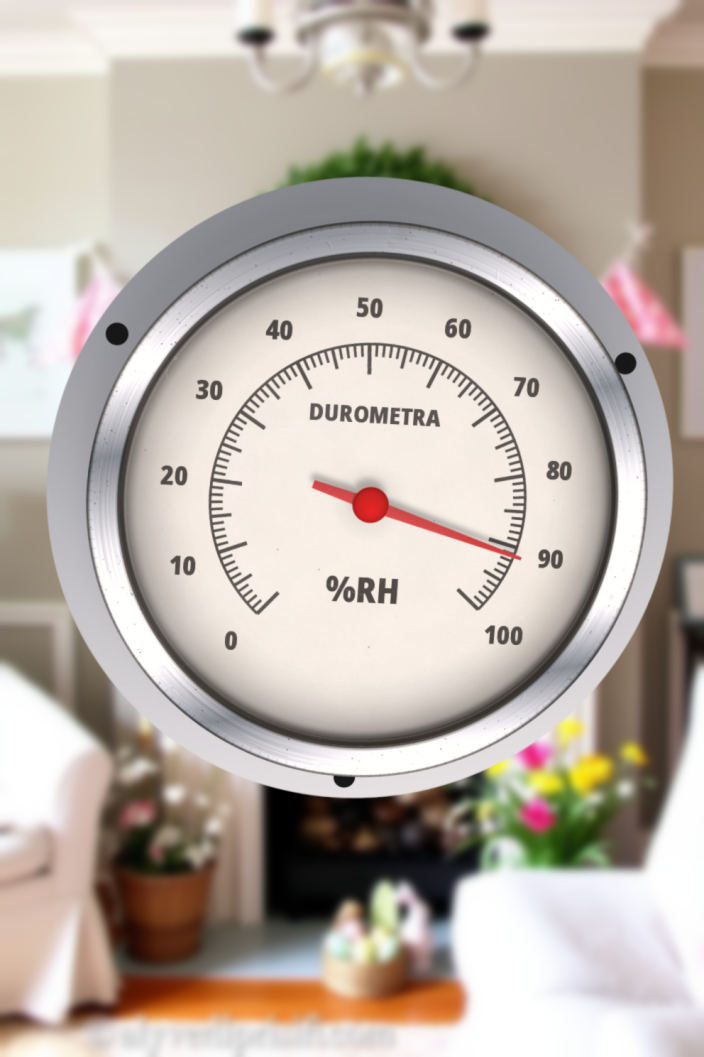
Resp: 91,%
